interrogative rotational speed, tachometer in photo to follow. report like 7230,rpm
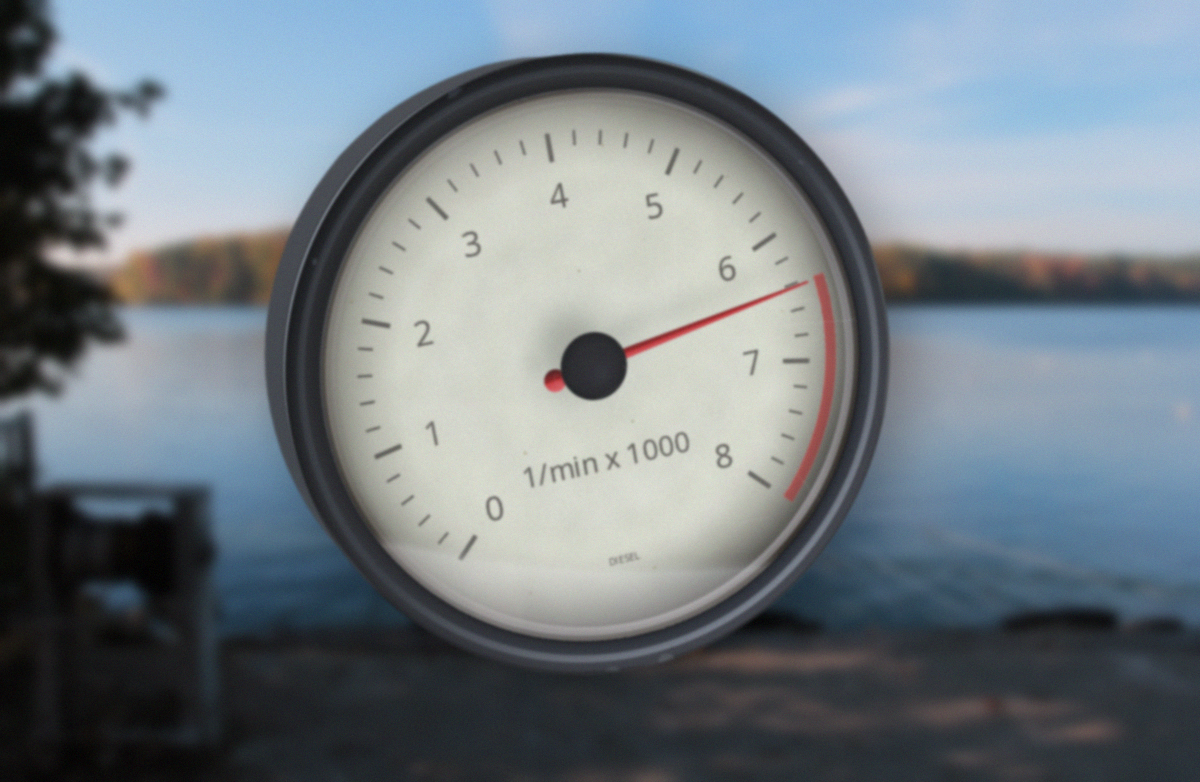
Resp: 6400,rpm
